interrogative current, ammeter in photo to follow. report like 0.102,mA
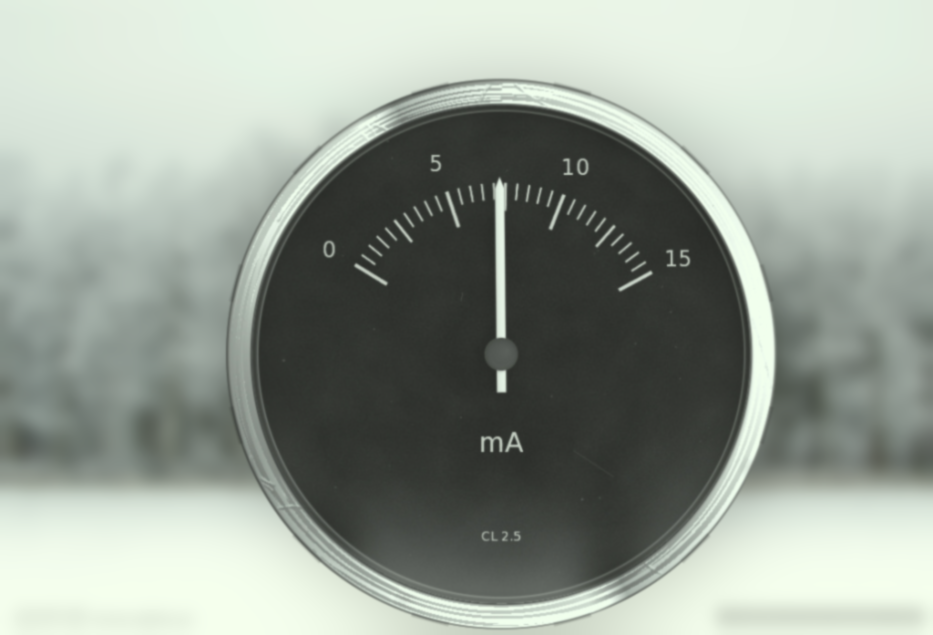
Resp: 7.25,mA
